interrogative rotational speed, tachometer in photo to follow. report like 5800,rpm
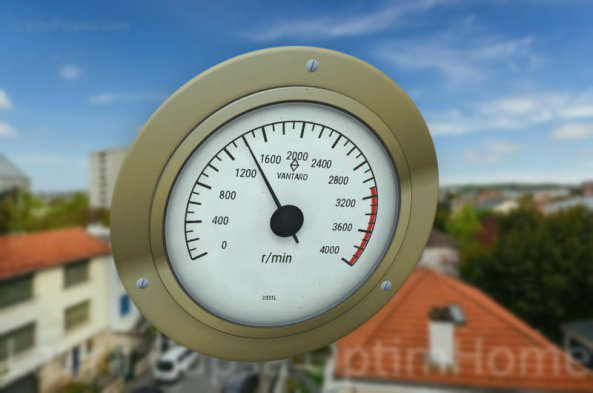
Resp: 1400,rpm
